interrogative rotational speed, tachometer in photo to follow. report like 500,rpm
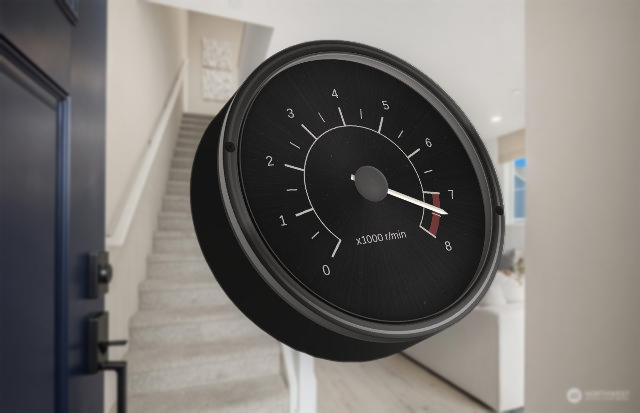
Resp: 7500,rpm
